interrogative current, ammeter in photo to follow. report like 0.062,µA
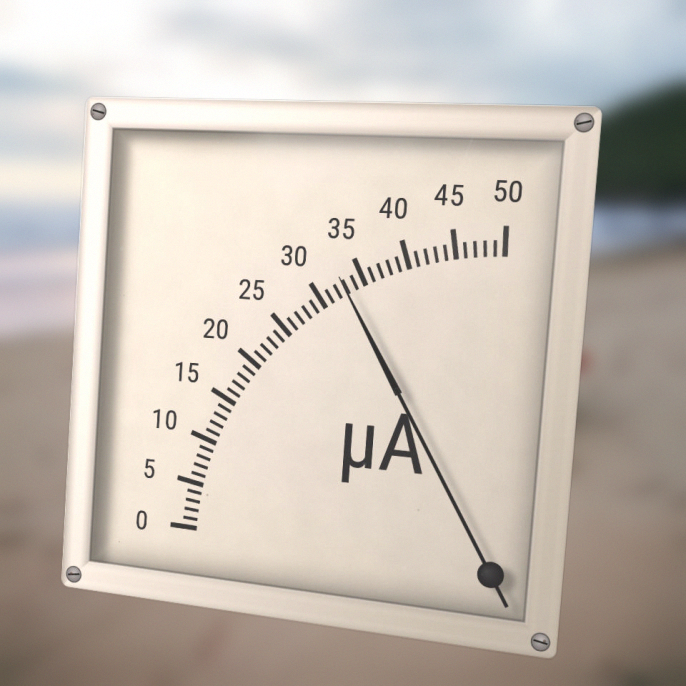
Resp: 33,µA
